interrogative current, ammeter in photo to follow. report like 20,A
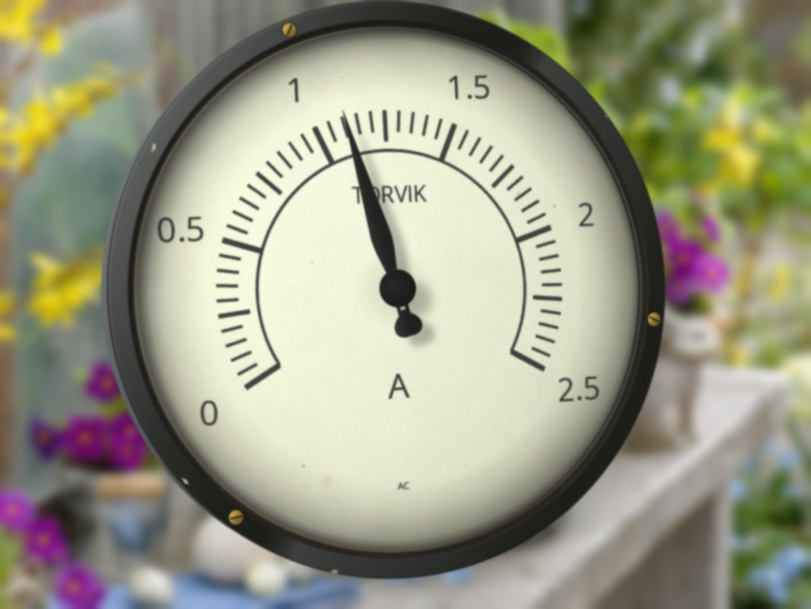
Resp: 1.1,A
